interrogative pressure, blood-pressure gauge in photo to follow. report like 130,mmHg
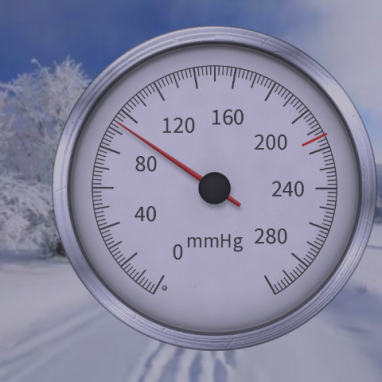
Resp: 94,mmHg
